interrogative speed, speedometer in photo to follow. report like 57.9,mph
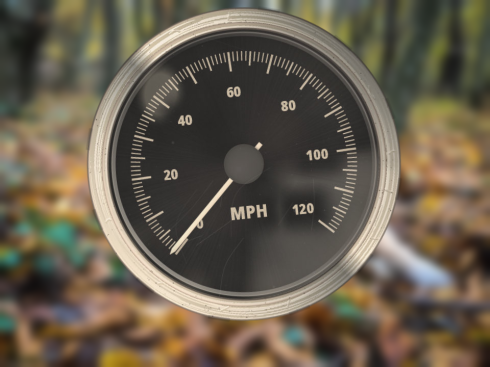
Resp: 1,mph
